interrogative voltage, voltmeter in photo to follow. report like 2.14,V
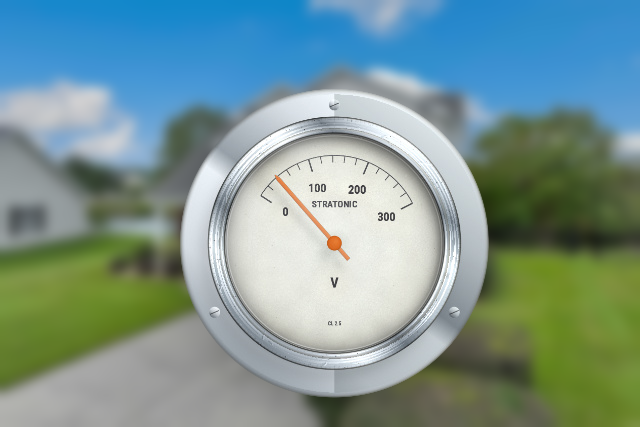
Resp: 40,V
